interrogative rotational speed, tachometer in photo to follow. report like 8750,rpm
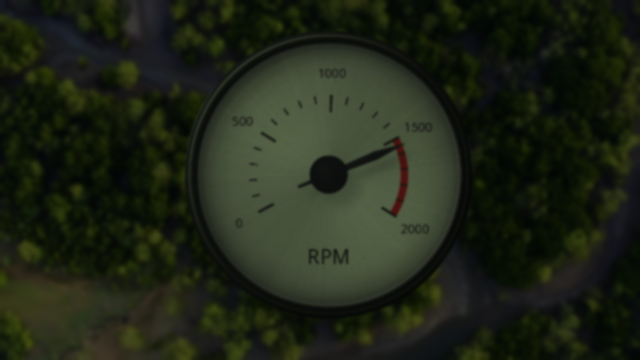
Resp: 1550,rpm
